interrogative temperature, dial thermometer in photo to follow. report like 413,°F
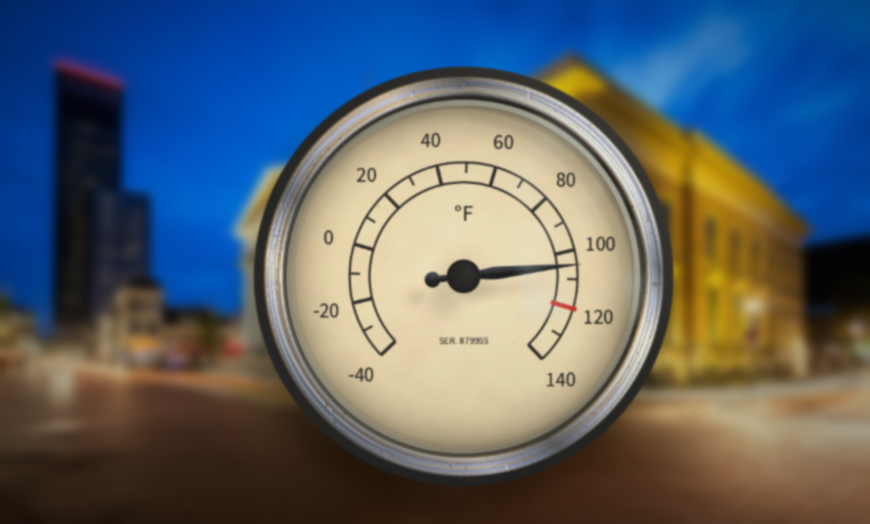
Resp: 105,°F
